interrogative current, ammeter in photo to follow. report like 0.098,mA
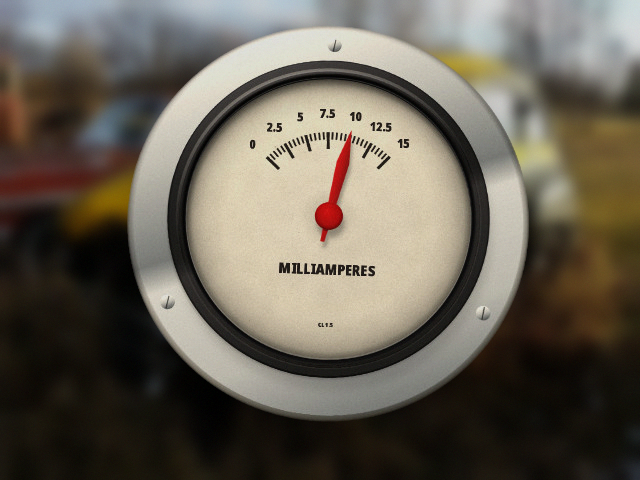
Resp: 10,mA
